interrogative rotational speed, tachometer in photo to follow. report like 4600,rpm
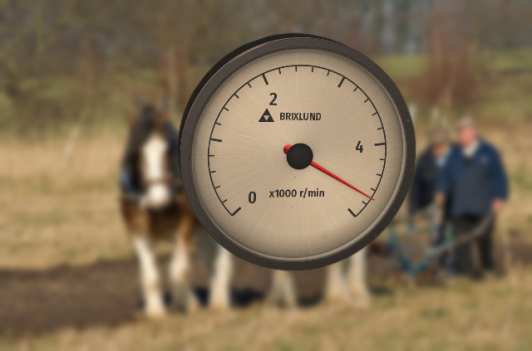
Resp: 4700,rpm
